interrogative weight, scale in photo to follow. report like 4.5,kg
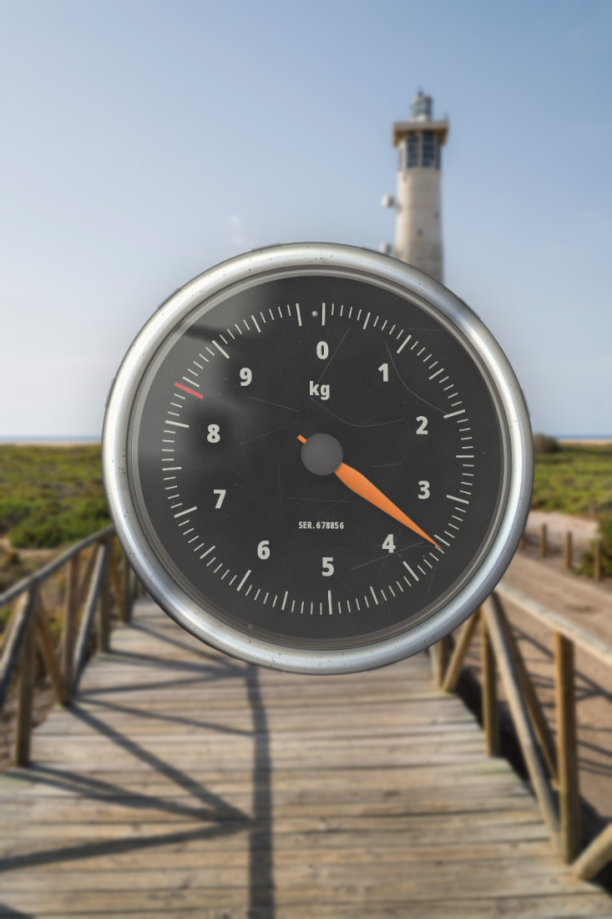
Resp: 3.6,kg
